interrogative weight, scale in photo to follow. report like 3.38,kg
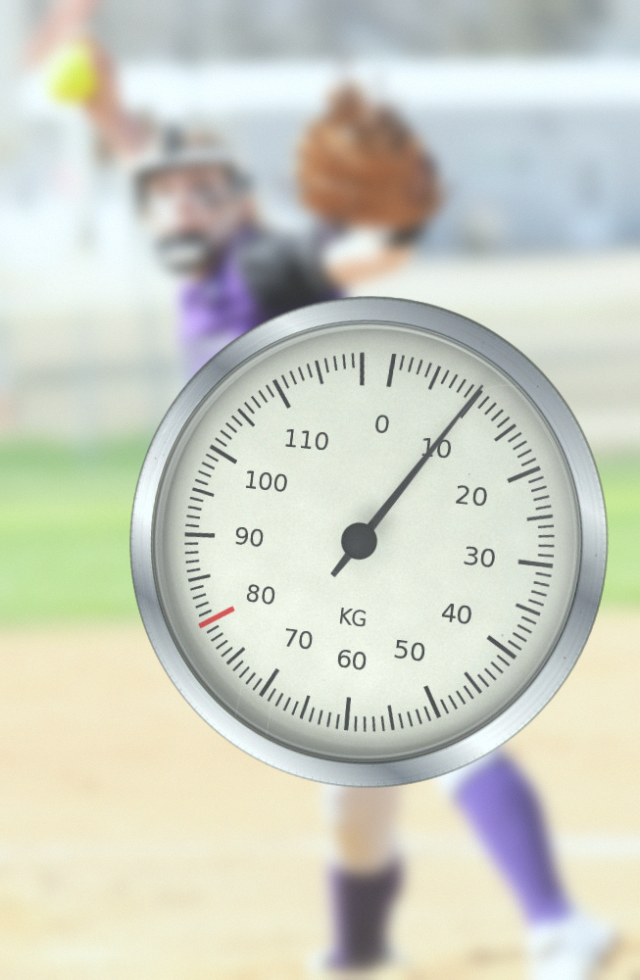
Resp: 10,kg
